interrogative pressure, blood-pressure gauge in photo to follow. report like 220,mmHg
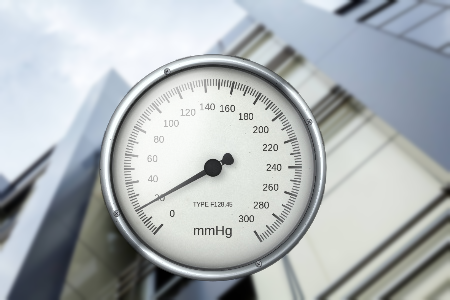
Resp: 20,mmHg
